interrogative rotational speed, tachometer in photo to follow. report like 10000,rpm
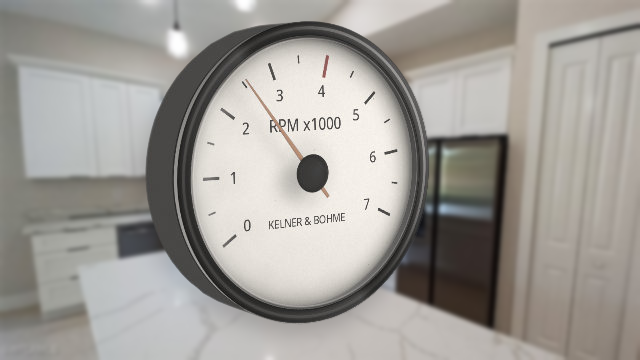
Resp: 2500,rpm
